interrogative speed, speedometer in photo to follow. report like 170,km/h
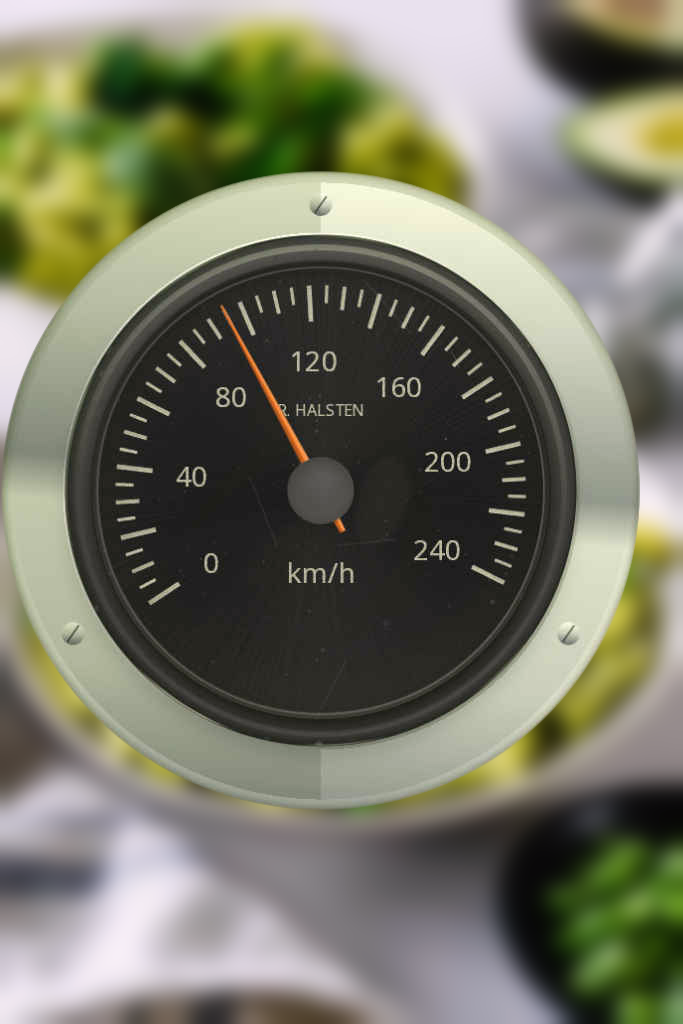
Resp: 95,km/h
